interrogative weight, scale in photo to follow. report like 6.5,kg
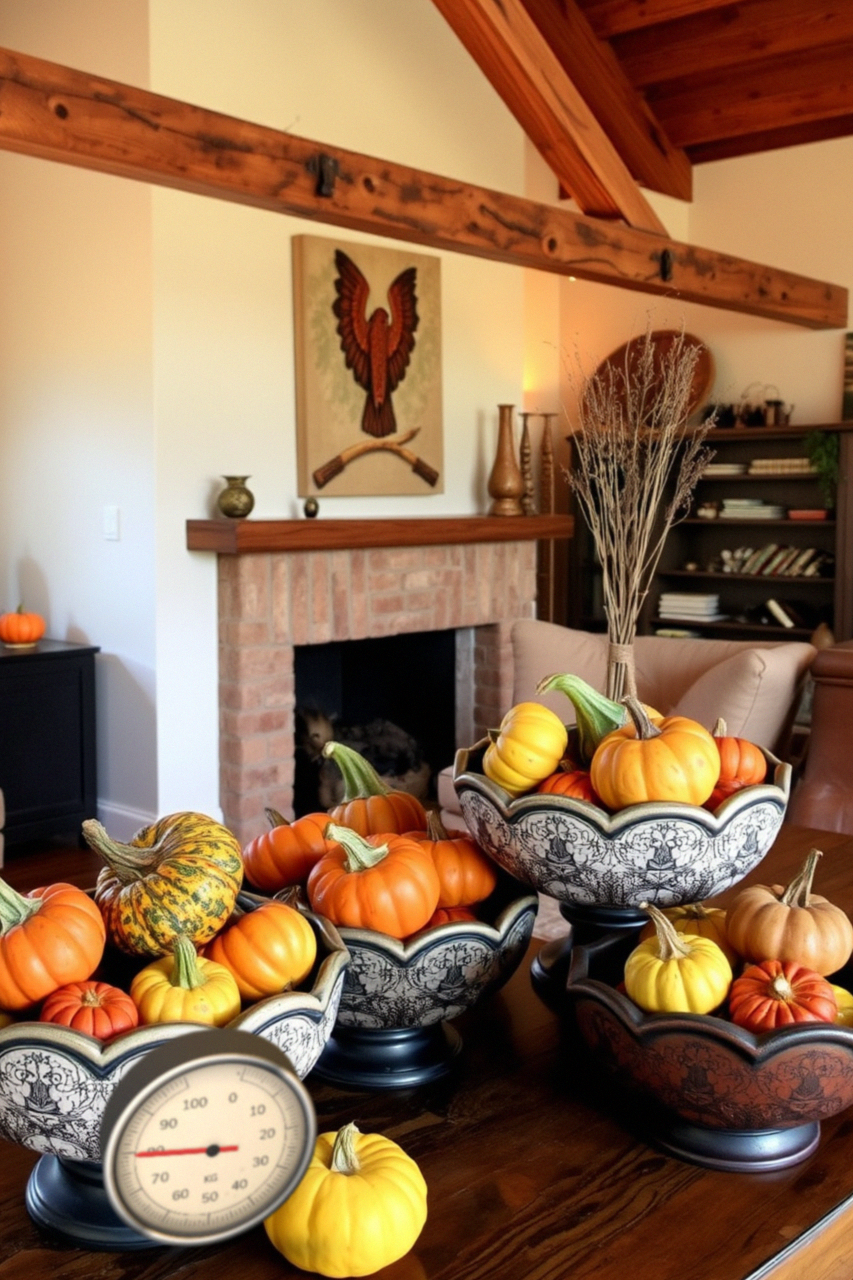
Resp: 80,kg
